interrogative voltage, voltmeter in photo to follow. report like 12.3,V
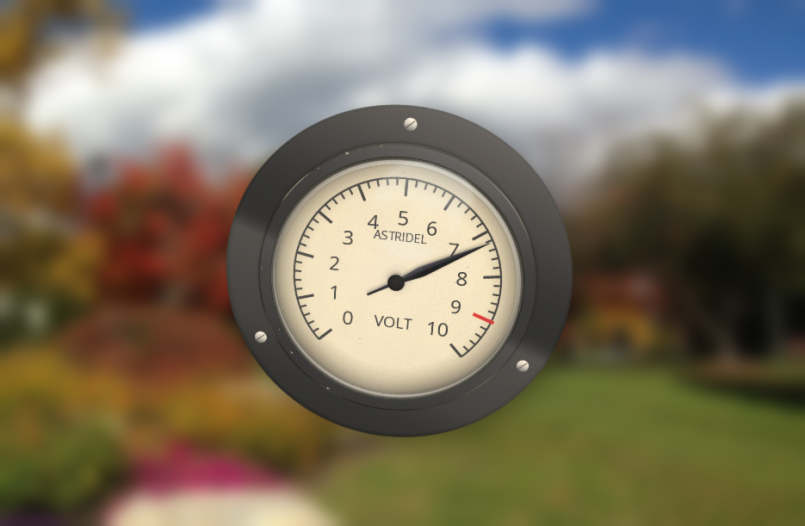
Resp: 7.2,V
